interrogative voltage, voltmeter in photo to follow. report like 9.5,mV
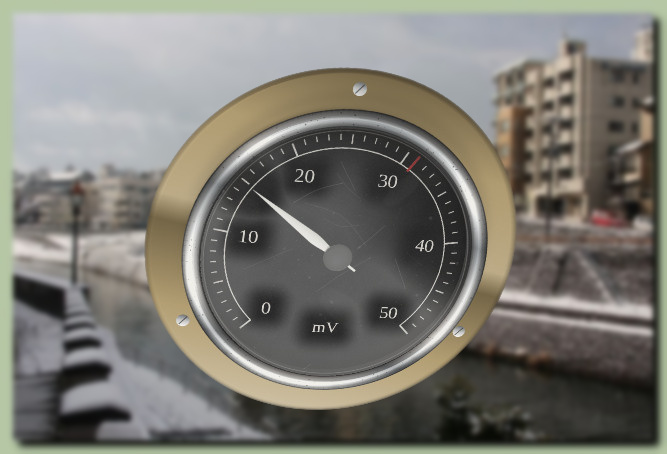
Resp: 15,mV
